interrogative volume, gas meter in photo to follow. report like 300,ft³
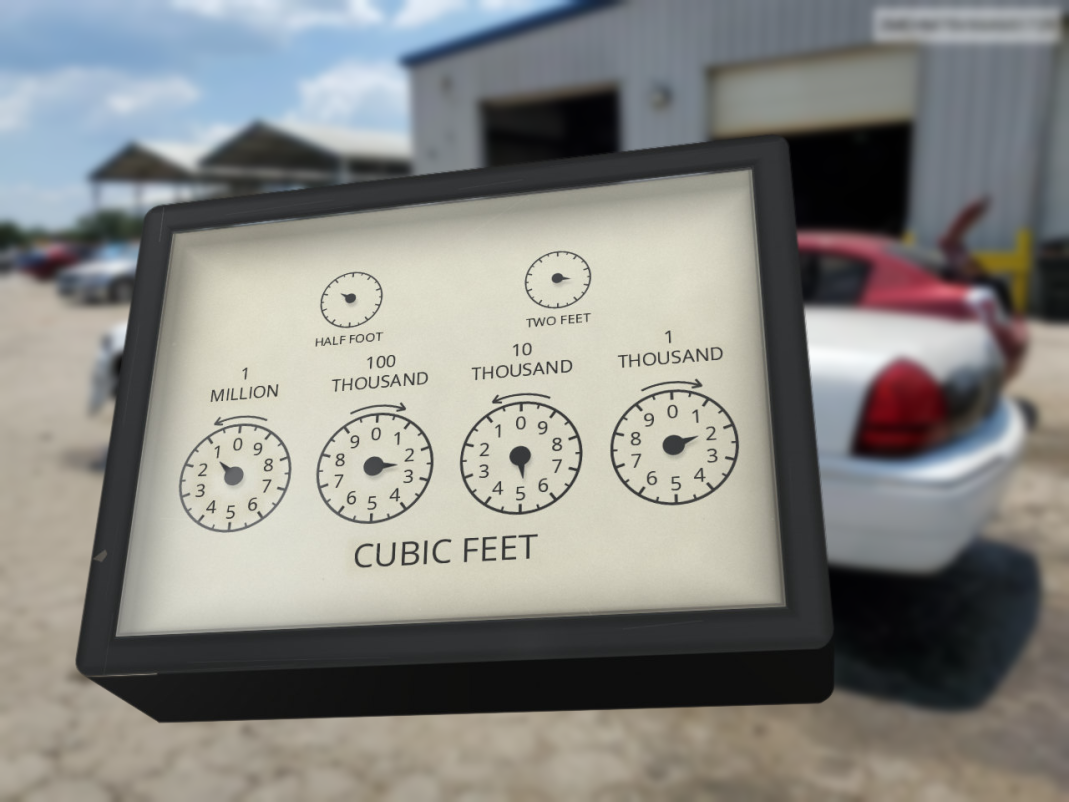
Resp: 125200,ft³
